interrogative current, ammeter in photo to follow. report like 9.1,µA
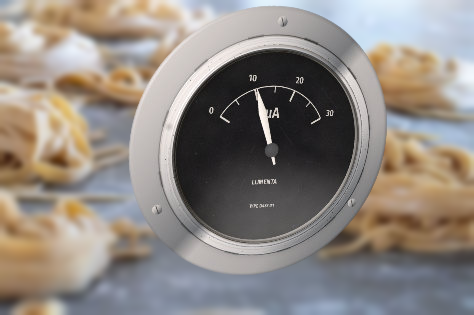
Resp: 10,µA
